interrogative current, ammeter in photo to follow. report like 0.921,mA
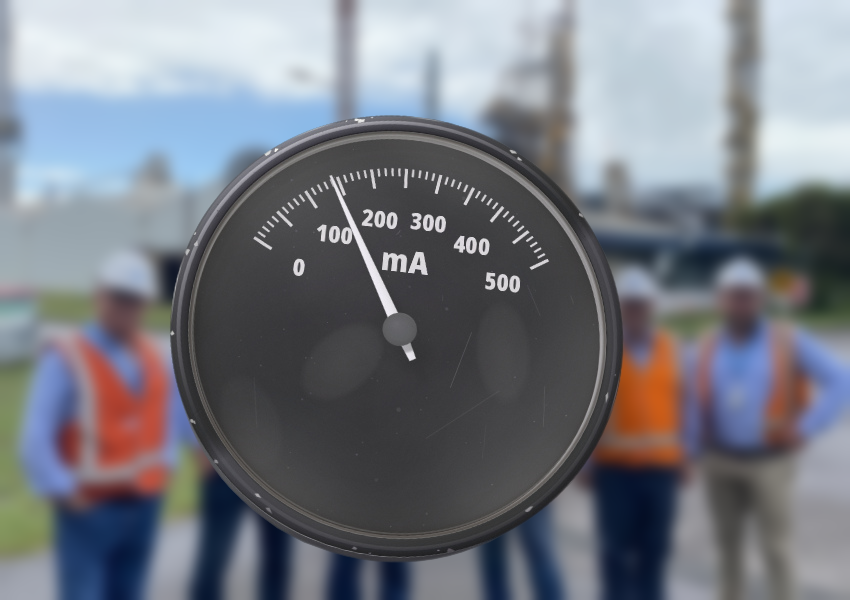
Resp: 140,mA
